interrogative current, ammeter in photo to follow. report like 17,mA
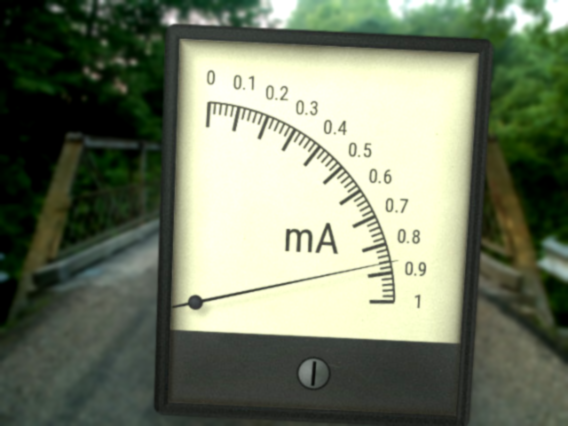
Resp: 0.86,mA
